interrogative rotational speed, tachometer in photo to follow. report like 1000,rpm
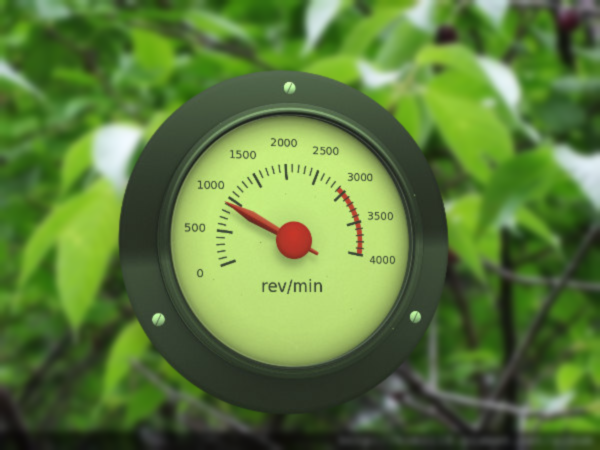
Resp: 900,rpm
